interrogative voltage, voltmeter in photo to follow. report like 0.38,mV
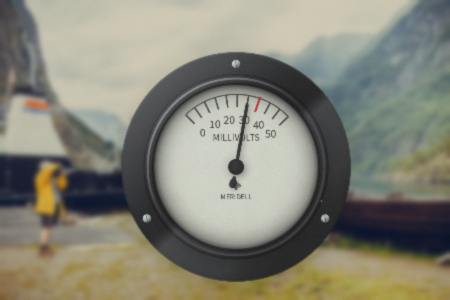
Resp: 30,mV
